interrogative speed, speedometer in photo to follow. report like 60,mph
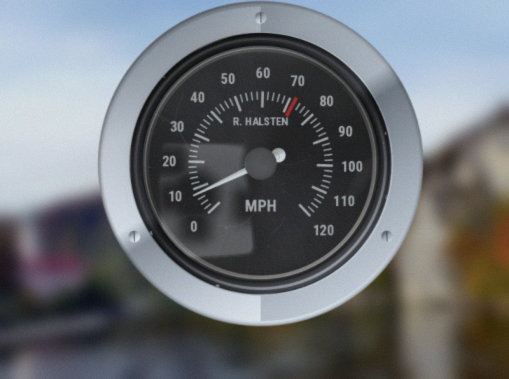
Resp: 8,mph
